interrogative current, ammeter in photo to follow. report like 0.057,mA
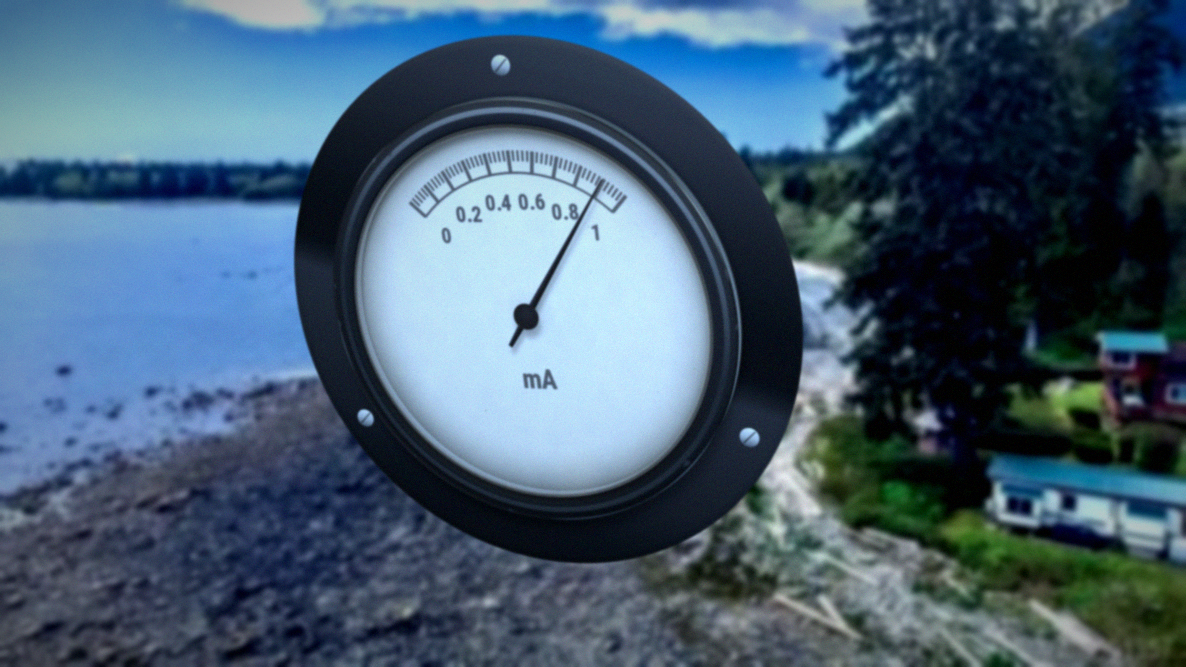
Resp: 0.9,mA
